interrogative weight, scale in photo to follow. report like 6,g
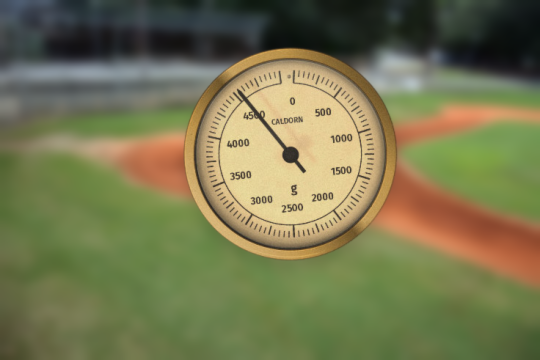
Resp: 4550,g
